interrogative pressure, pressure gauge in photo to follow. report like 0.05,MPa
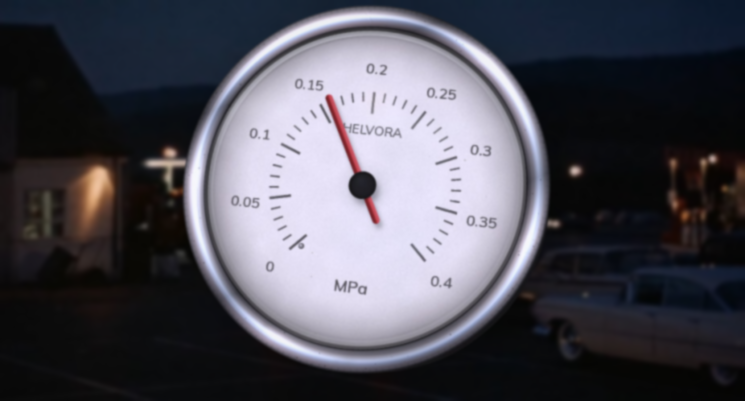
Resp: 0.16,MPa
